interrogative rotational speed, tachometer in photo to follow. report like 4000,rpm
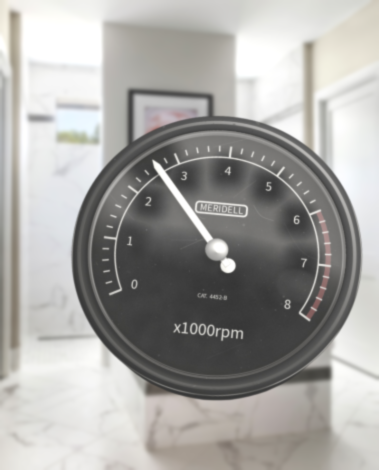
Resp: 2600,rpm
